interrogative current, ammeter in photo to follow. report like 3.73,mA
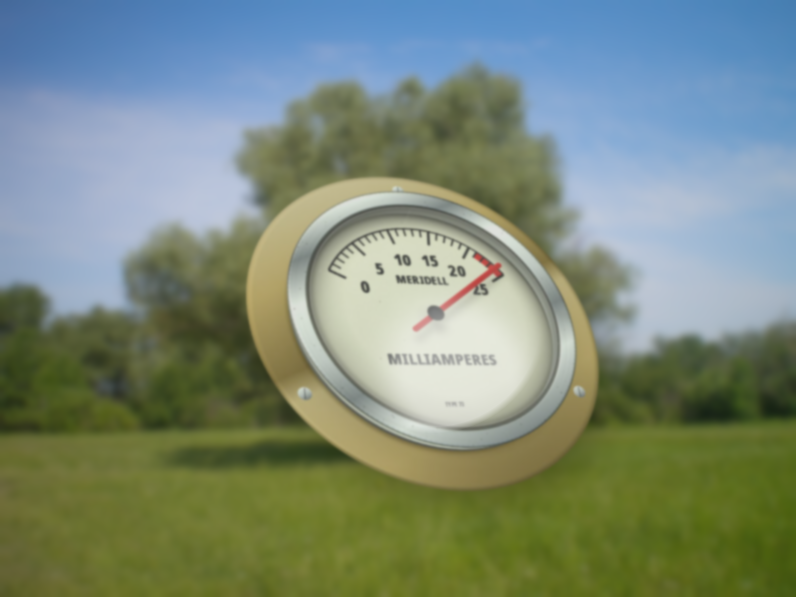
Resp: 24,mA
